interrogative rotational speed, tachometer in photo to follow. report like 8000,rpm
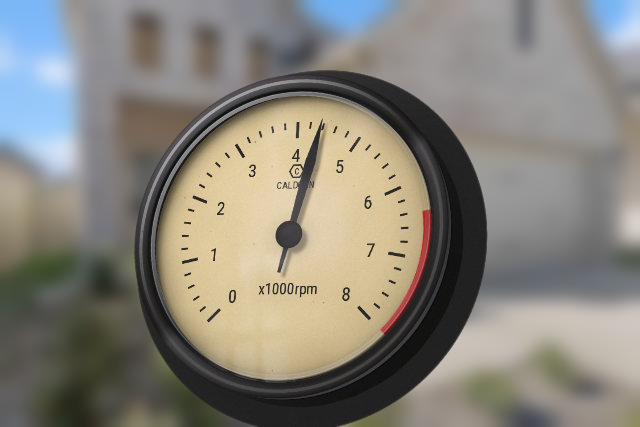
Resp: 4400,rpm
